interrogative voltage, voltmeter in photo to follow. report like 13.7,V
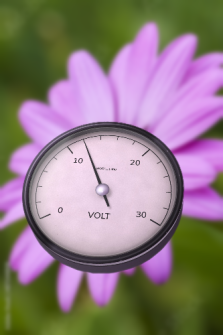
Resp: 12,V
